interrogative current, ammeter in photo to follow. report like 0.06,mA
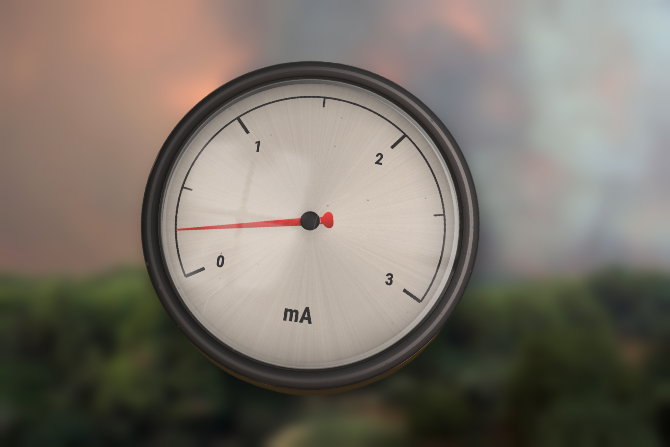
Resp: 0.25,mA
